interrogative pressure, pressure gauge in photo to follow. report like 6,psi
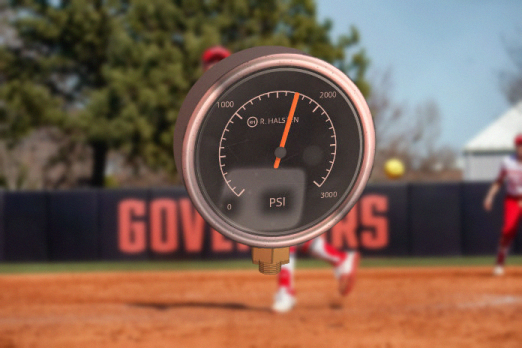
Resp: 1700,psi
